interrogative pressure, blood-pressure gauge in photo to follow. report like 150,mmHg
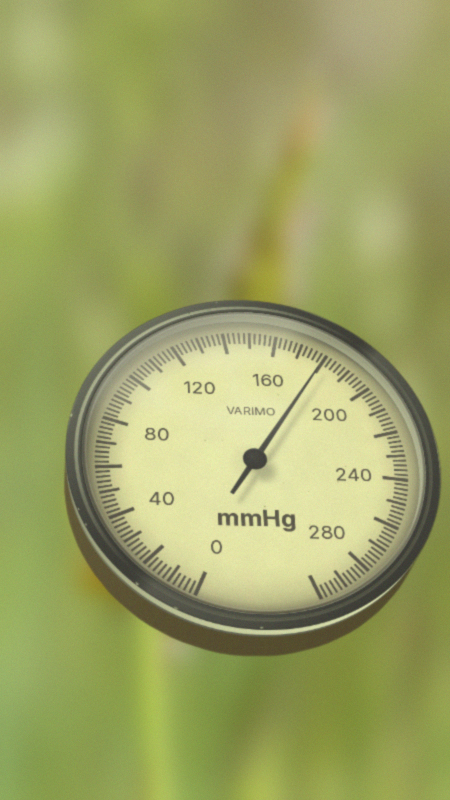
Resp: 180,mmHg
